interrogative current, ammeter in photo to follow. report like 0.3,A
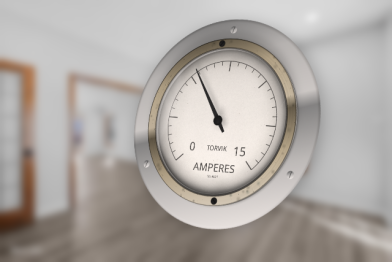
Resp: 5.5,A
